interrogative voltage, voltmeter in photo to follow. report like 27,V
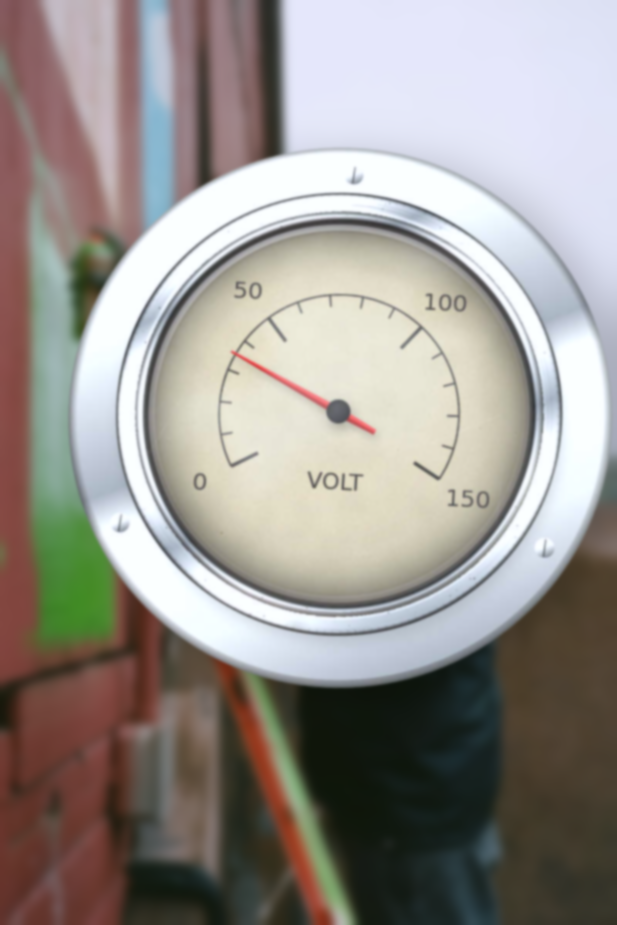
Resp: 35,V
